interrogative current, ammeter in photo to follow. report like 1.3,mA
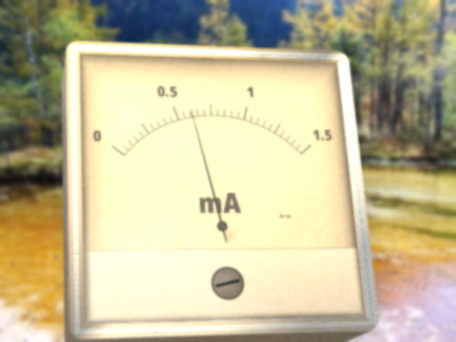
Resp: 0.6,mA
